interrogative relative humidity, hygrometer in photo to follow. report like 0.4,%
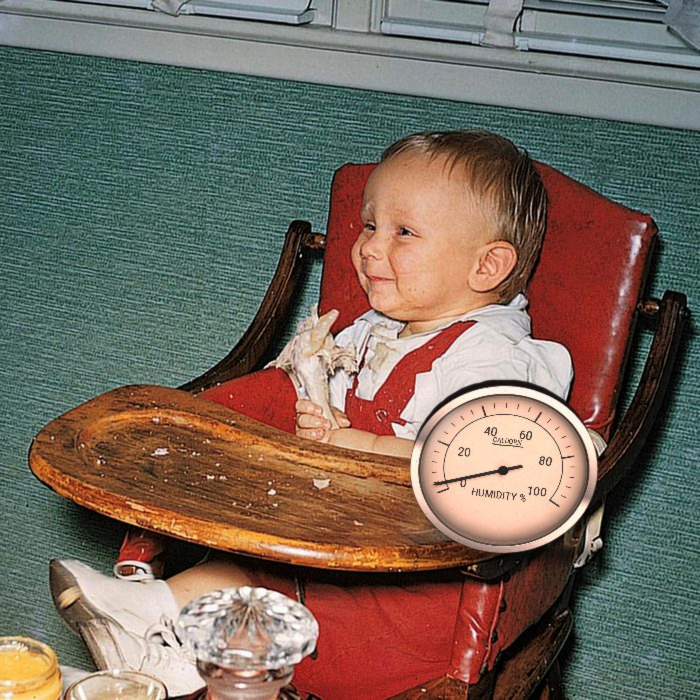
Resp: 4,%
